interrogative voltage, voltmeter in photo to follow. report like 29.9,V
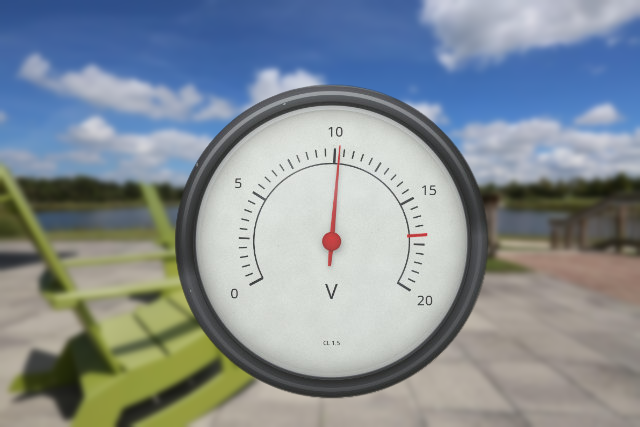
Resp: 10.25,V
